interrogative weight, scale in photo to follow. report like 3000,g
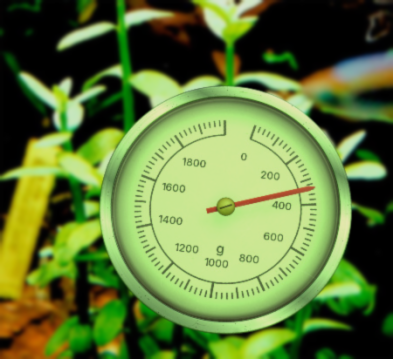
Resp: 340,g
